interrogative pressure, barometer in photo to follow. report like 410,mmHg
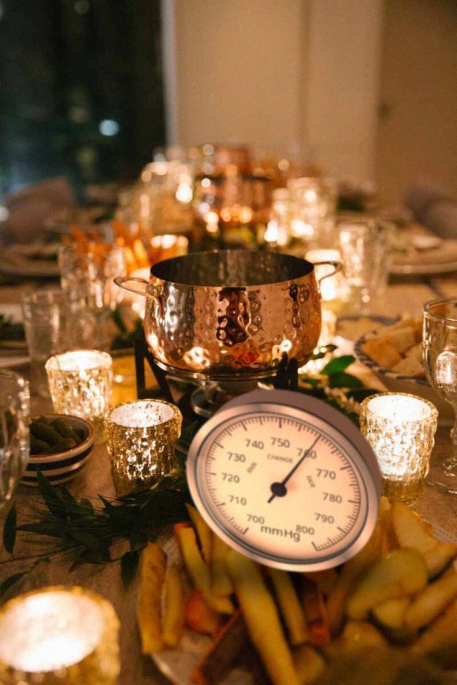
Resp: 760,mmHg
